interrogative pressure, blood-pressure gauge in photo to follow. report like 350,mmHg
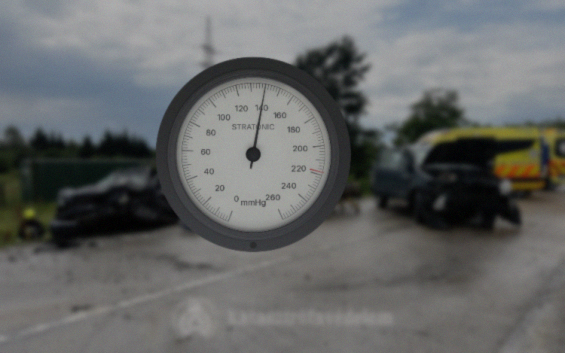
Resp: 140,mmHg
